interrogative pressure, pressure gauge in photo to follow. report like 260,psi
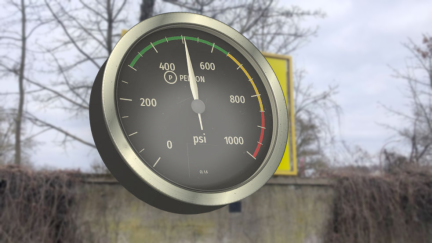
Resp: 500,psi
